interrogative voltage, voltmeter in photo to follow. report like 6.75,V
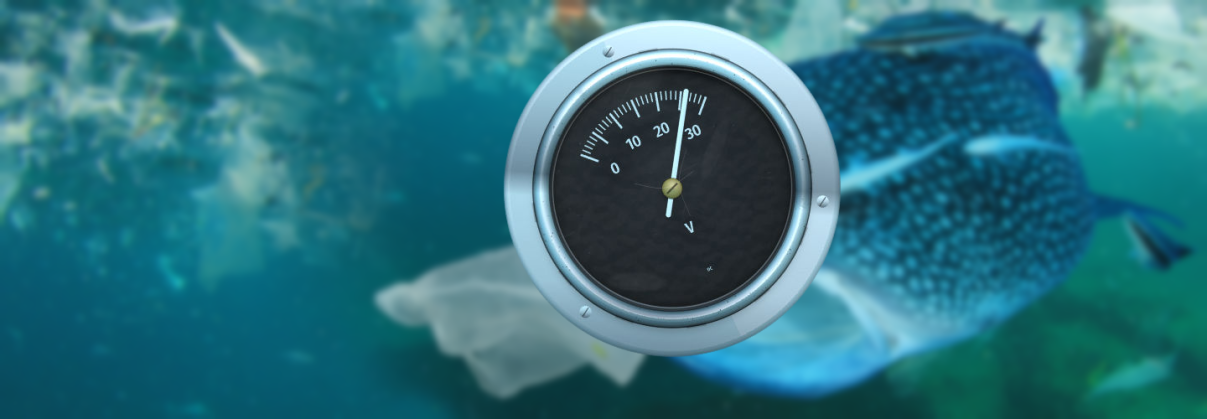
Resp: 26,V
